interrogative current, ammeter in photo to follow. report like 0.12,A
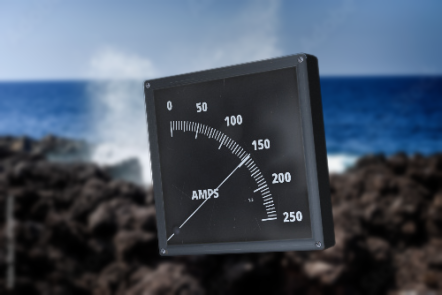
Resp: 150,A
